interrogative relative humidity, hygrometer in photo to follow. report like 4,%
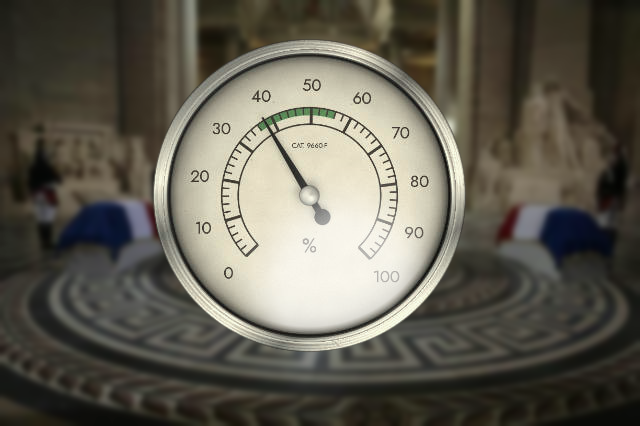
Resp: 38,%
